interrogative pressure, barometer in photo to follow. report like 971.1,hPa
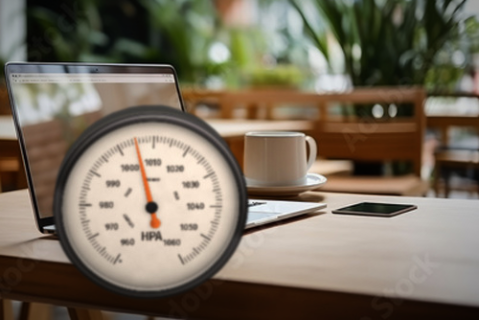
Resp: 1005,hPa
